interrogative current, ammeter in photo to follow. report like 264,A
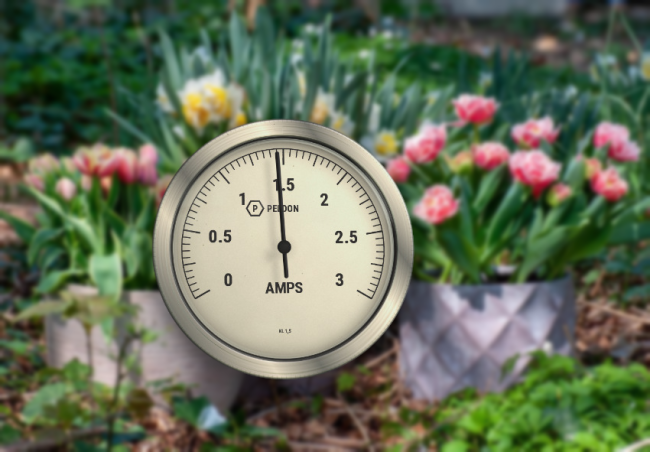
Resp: 1.45,A
